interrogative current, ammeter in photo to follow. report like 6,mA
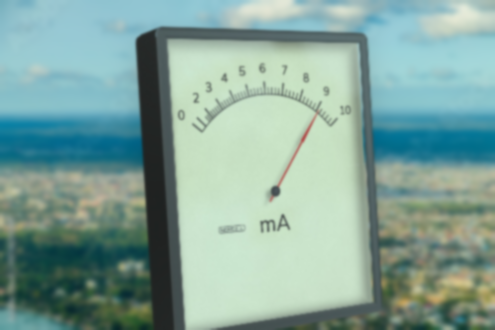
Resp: 9,mA
